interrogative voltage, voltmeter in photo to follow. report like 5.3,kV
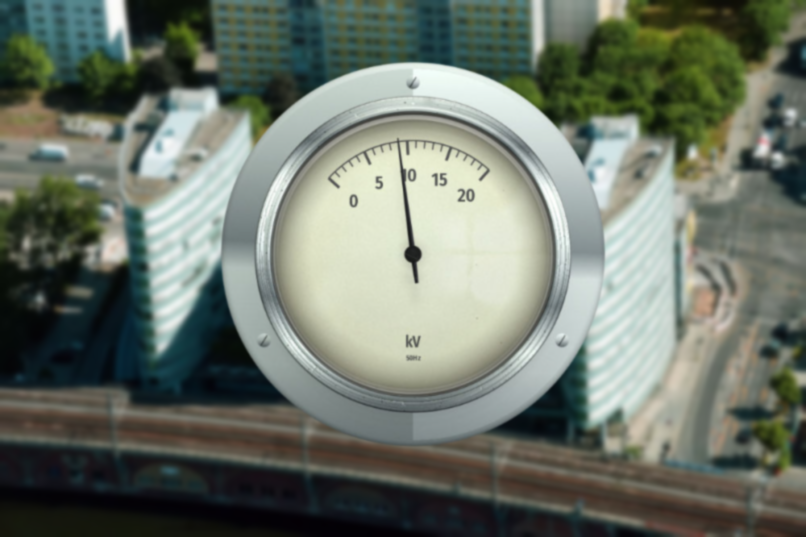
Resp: 9,kV
